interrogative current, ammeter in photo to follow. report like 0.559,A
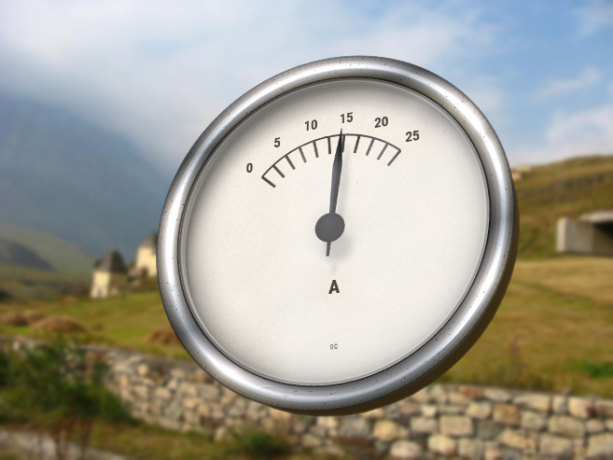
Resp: 15,A
